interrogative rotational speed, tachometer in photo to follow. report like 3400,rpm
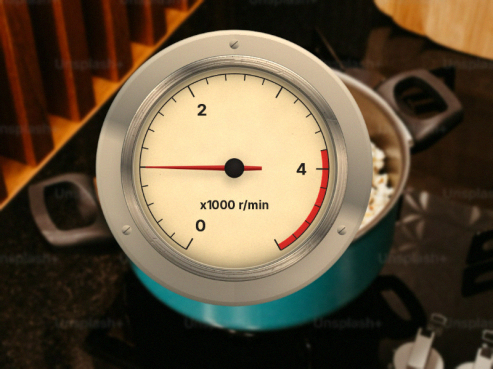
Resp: 1000,rpm
